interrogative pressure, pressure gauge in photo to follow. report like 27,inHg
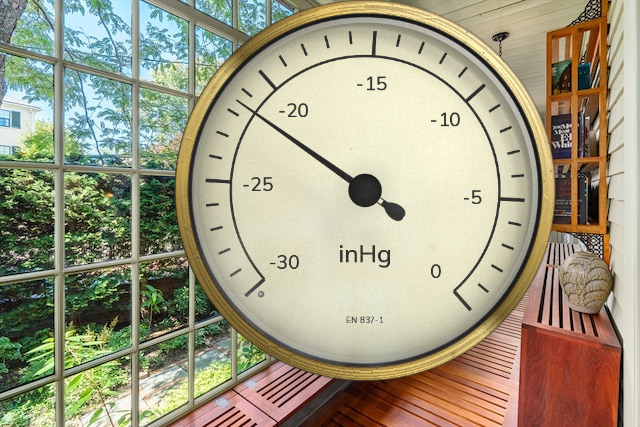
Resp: -21.5,inHg
